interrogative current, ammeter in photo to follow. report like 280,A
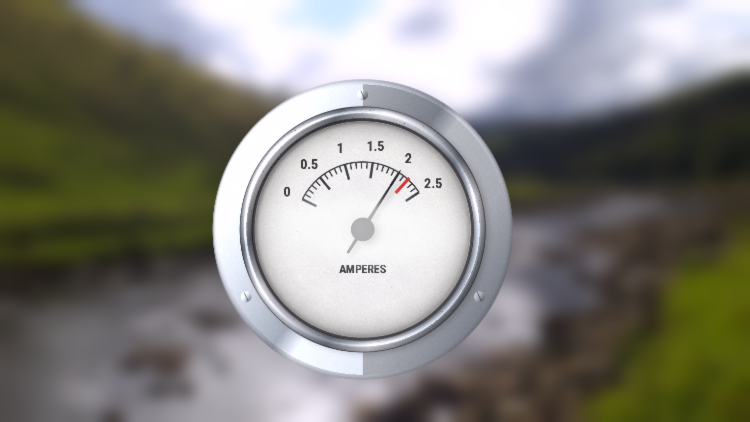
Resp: 2,A
